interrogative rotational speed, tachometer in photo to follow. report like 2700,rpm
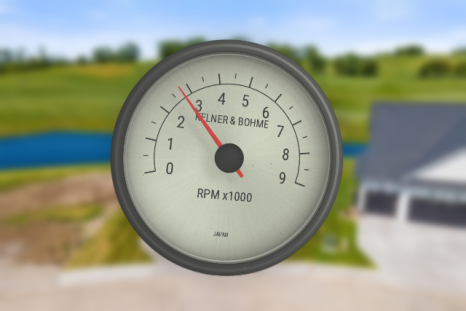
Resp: 2750,rpm
